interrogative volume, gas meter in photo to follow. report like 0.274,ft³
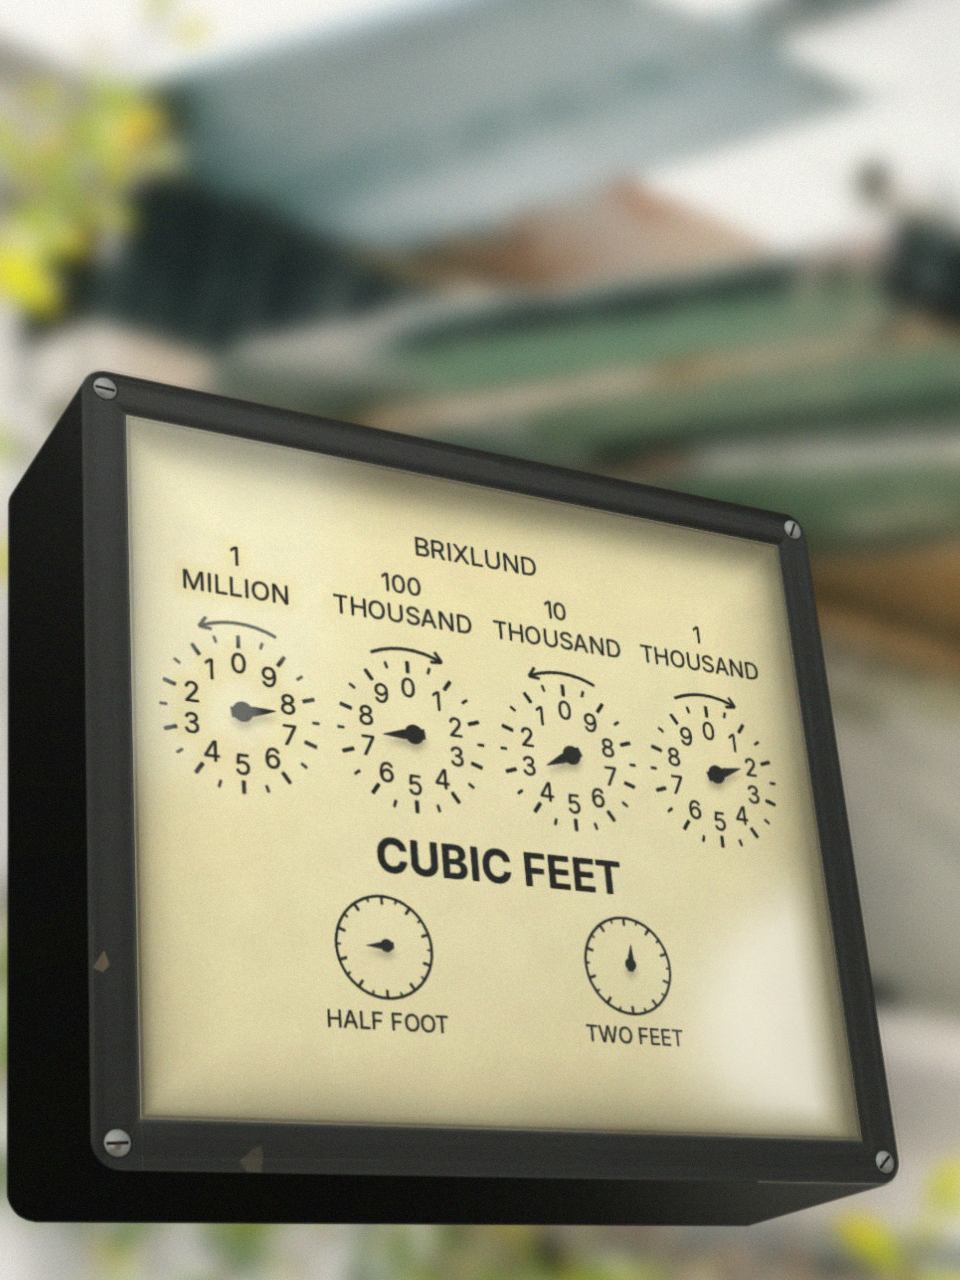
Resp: 773200,ft³
